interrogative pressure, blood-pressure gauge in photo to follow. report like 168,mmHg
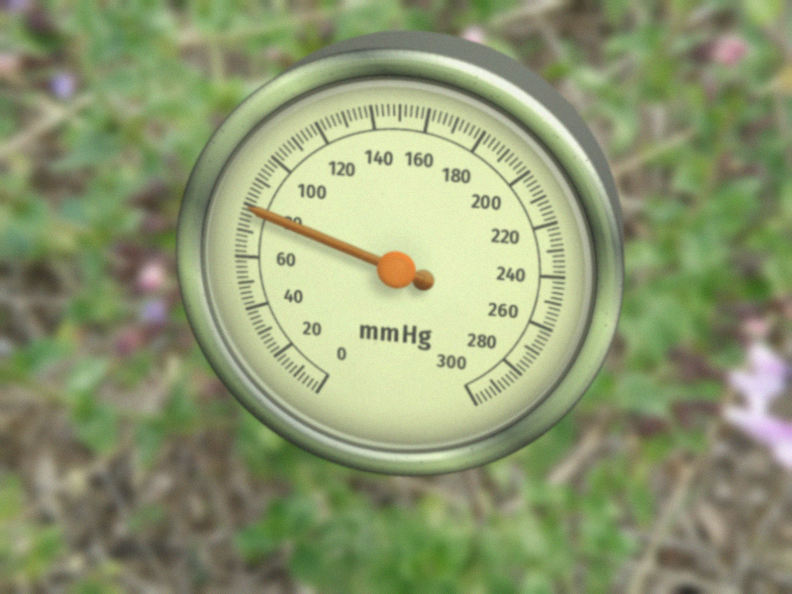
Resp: 80,mmHg
